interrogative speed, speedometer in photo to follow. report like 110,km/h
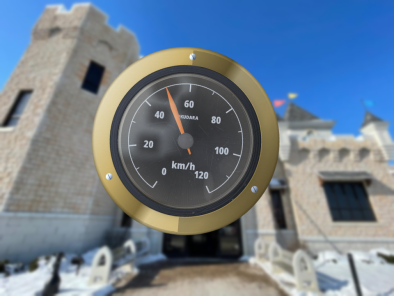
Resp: 50,km/h
